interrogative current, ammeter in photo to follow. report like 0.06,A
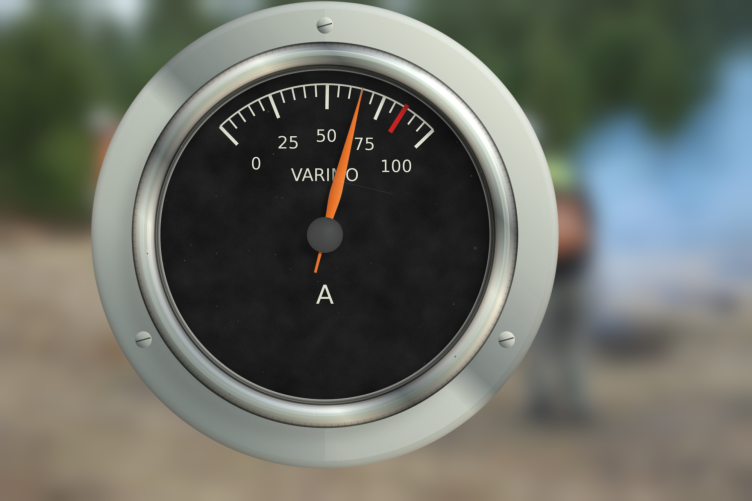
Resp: 65,A
